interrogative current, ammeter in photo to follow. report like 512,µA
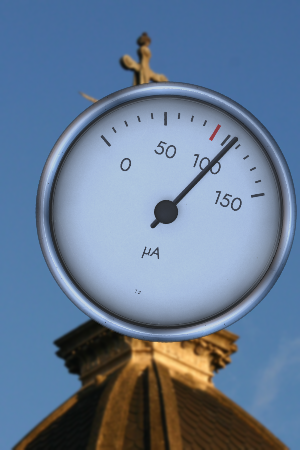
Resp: 105,µA
